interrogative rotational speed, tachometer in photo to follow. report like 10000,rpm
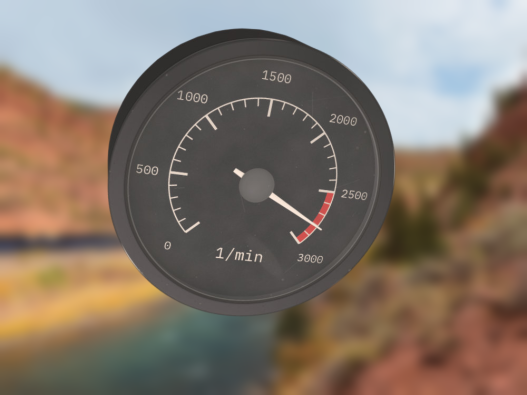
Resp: 2800,rpm
